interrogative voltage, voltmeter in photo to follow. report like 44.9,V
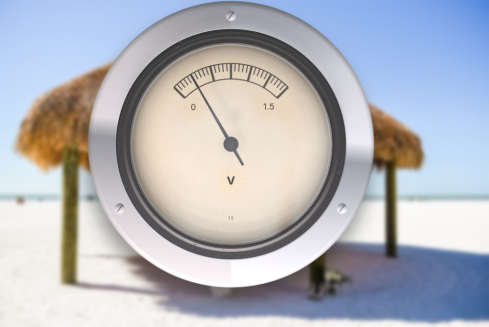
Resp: 0.25,V
